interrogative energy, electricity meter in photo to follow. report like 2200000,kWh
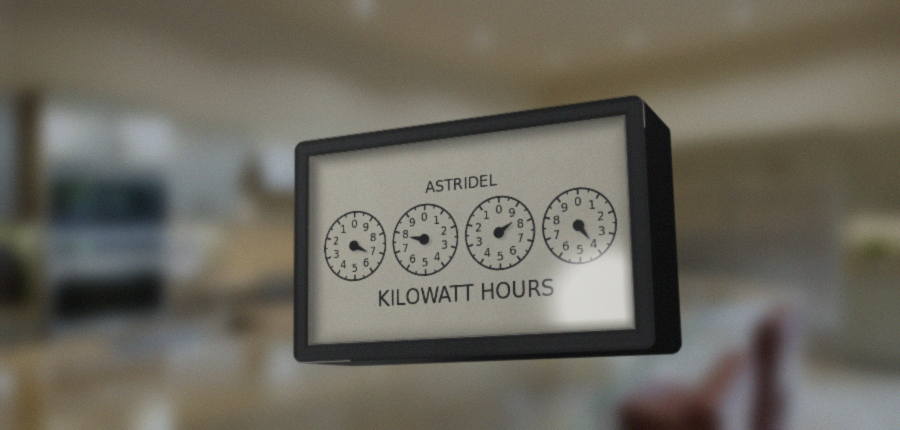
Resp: 6784,kWh
